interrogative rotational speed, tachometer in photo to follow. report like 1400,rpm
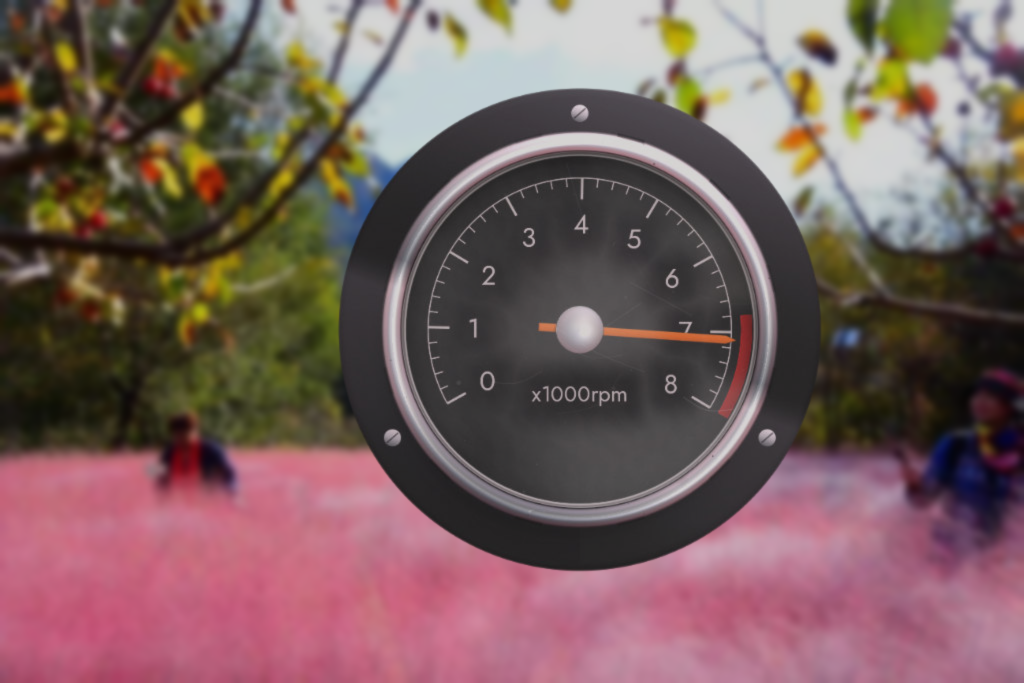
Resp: 7100,rpm
